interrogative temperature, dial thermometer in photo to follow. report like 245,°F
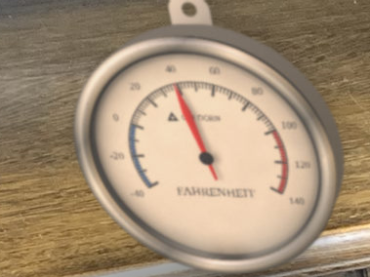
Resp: 40,°F
